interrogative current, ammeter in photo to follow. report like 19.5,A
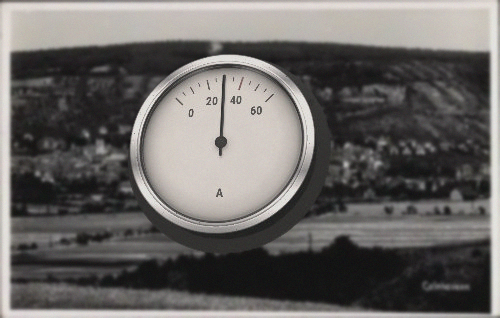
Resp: 30,A
